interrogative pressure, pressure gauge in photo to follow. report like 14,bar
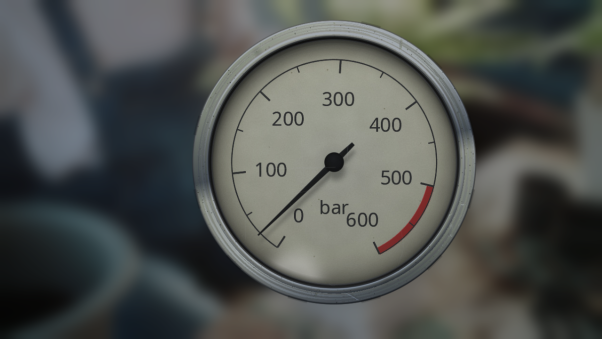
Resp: 25,bar
